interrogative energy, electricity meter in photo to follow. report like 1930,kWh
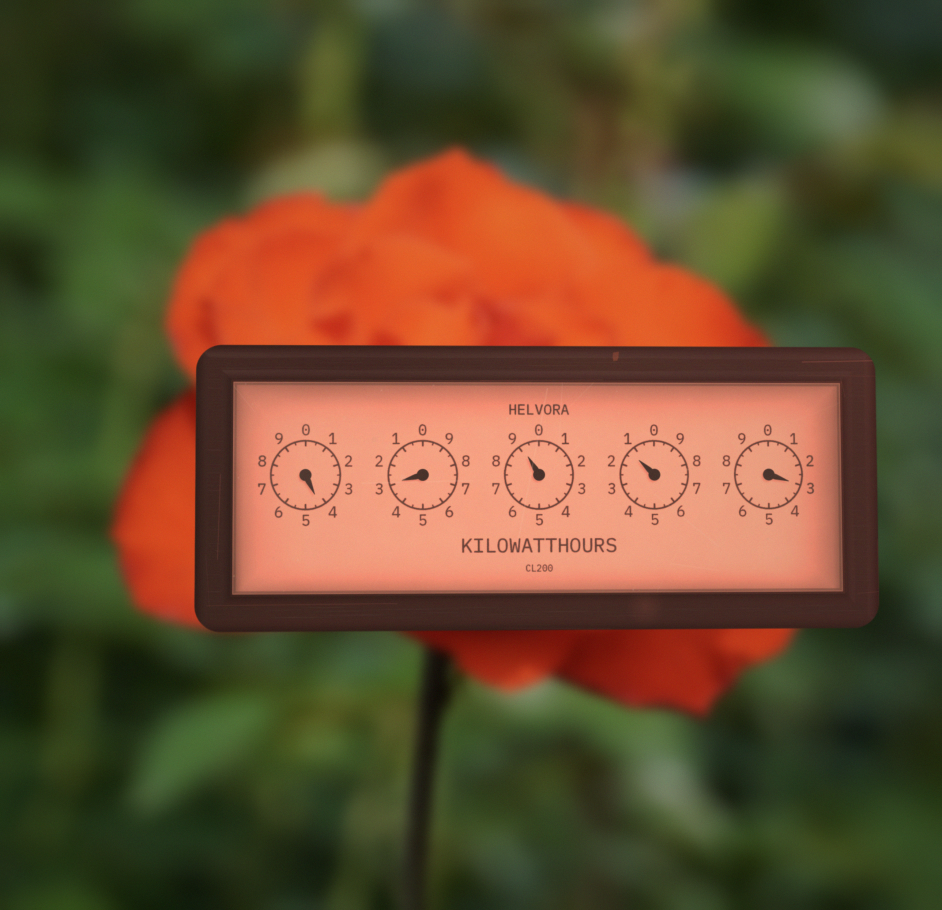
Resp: 42913,kWh
